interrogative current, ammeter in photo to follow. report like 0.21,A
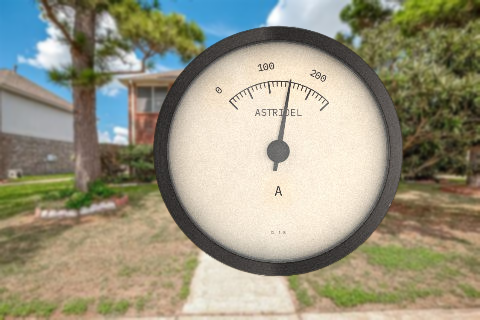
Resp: 150,A
